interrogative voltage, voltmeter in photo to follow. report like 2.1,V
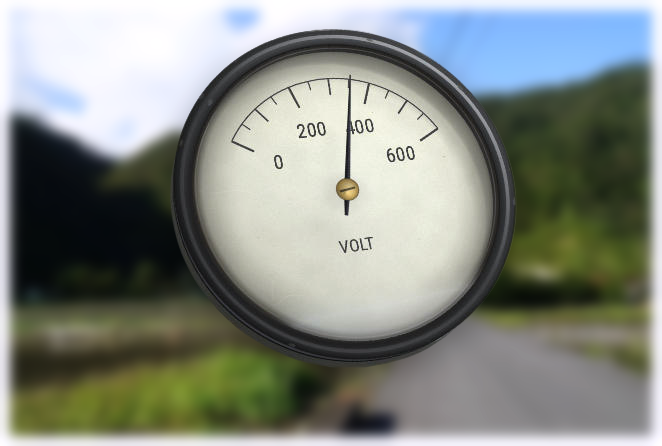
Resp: 350,V
